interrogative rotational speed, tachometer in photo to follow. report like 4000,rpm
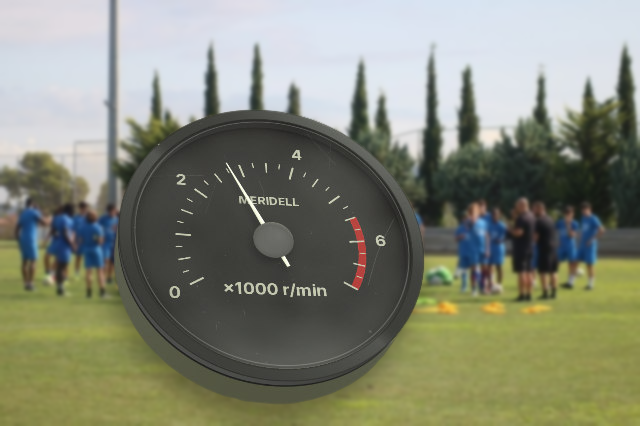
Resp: 2750,rpm
